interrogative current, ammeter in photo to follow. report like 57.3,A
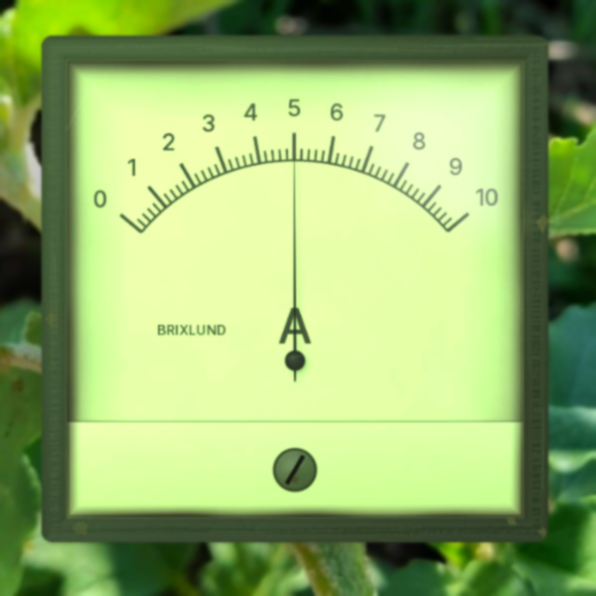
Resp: 5,A
